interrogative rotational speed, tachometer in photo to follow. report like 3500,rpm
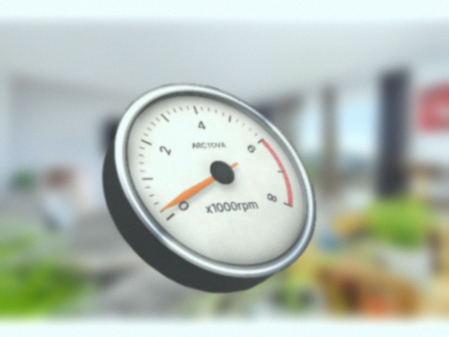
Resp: 200,rpm
